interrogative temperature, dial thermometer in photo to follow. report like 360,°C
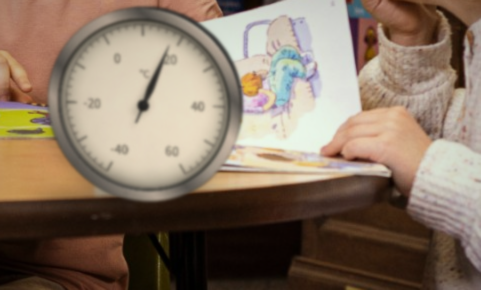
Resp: 18,°C
